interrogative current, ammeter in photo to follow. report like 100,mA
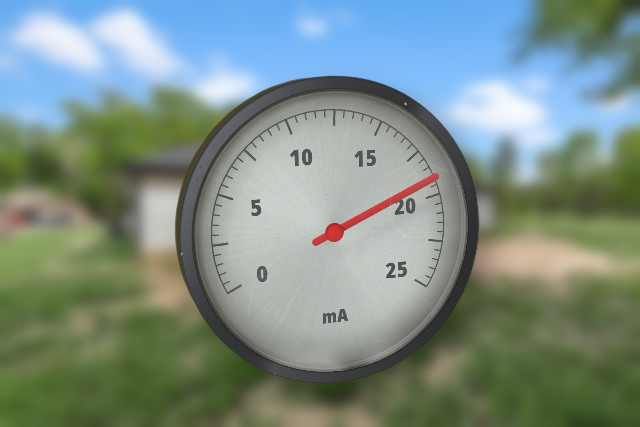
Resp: 19,mA
